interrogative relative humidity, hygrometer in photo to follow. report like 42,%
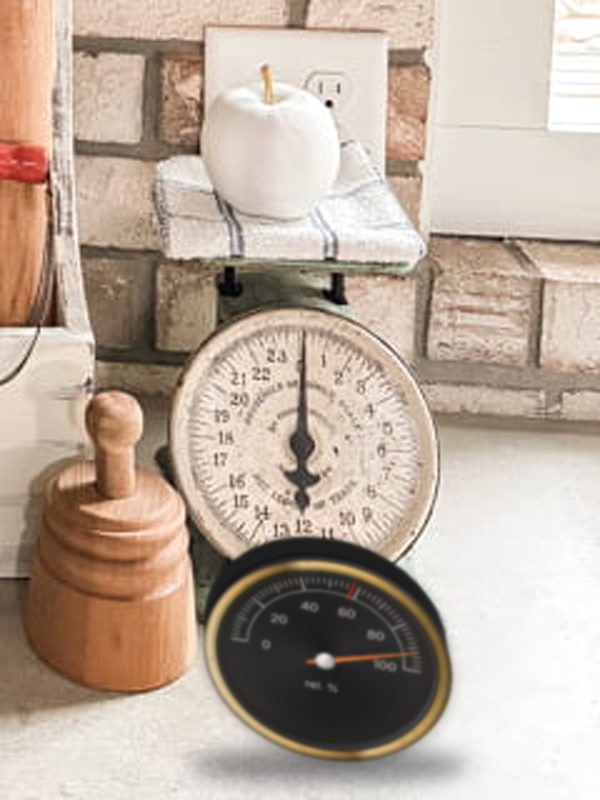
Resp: 90,%
